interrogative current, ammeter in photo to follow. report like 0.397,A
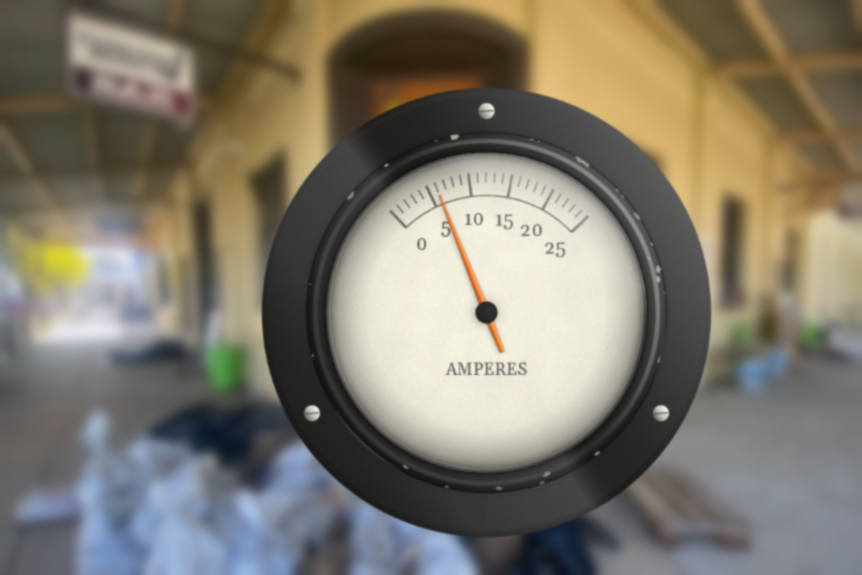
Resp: 6,A
